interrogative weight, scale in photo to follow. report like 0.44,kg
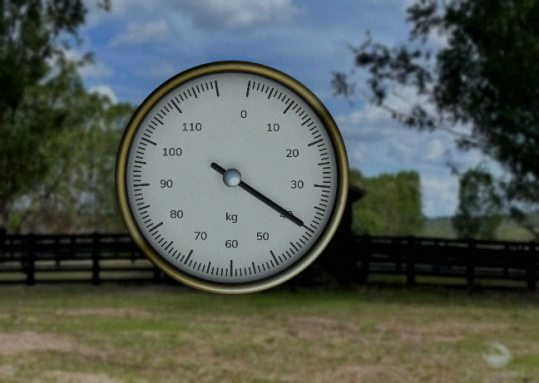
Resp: 40,kg
